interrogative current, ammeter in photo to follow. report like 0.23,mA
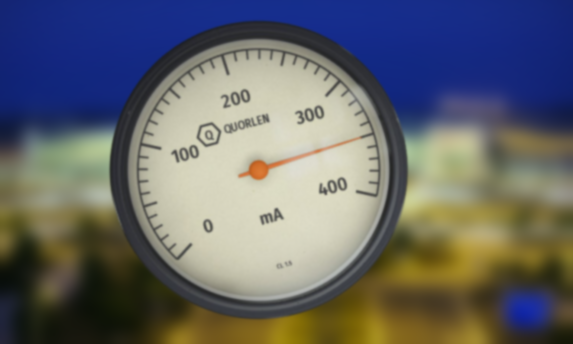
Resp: 350,mA
